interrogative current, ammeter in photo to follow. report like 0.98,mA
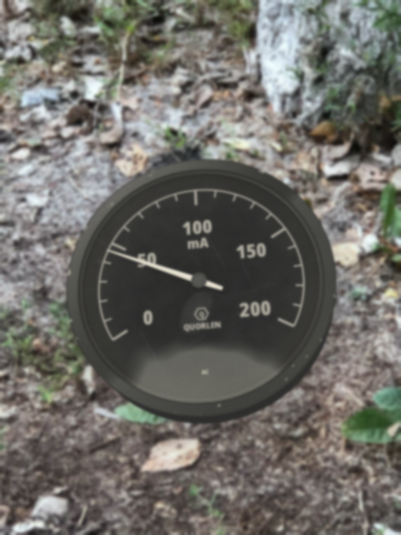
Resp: 45,mA
